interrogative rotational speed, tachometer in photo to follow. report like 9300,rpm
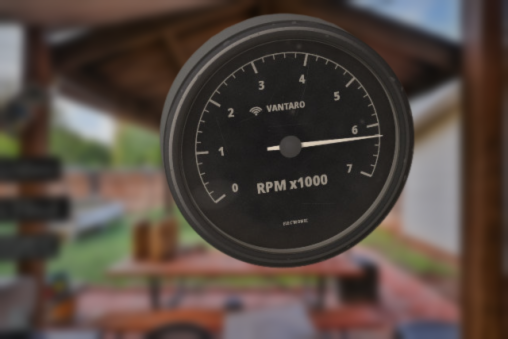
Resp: 6200,rpm
